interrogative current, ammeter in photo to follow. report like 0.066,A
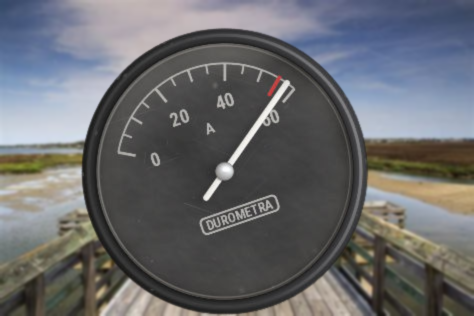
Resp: 57.5,A
